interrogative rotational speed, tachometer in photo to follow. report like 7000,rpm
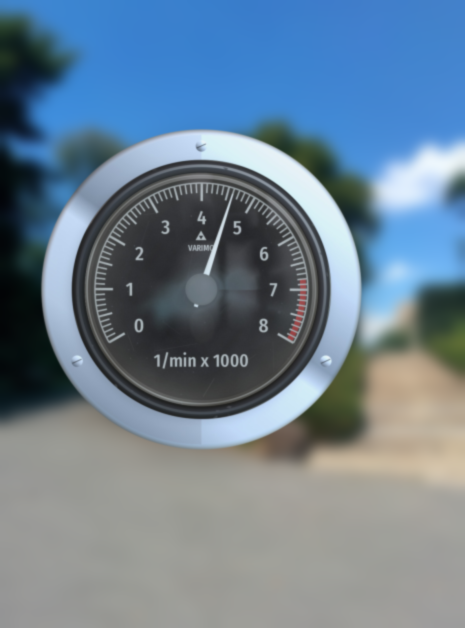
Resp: 4600,rpm
